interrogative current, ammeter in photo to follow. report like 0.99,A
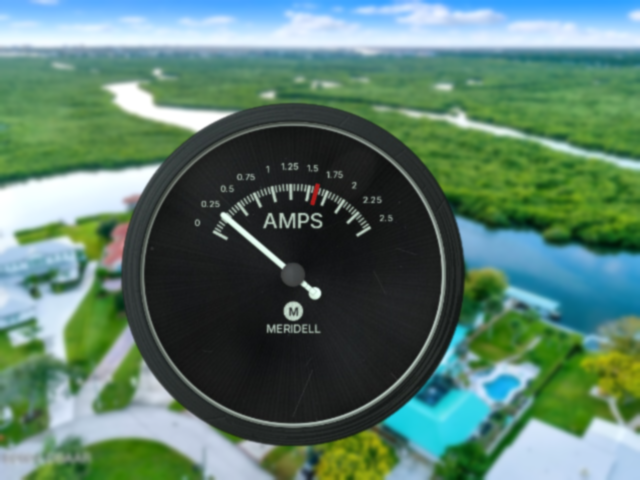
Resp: 0.25,A
